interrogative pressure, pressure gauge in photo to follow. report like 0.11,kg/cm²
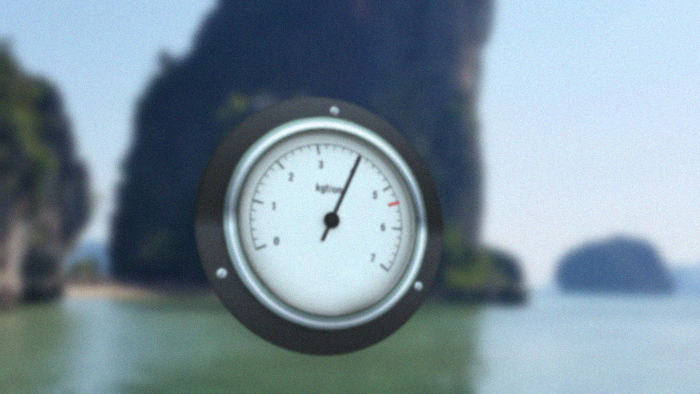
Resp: 4,kg/cm²
